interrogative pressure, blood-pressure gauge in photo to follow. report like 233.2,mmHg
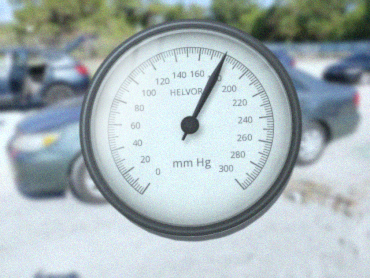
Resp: 180,mmHg
